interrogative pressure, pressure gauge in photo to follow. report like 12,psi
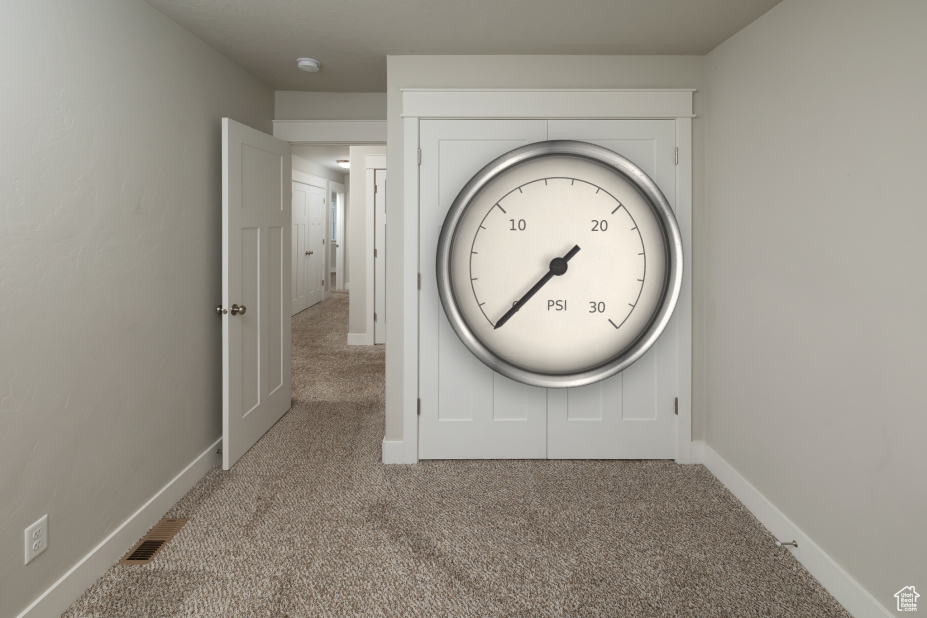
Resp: 0,psi
